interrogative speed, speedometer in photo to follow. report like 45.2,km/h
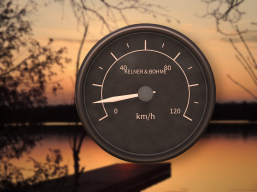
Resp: 10,km/h
